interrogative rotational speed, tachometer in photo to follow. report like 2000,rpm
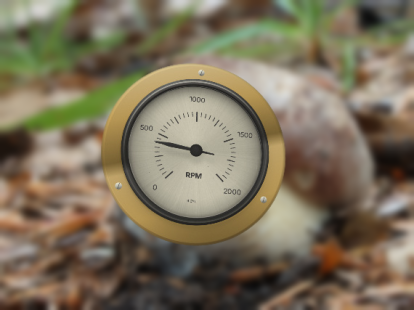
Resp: 400,rpm
